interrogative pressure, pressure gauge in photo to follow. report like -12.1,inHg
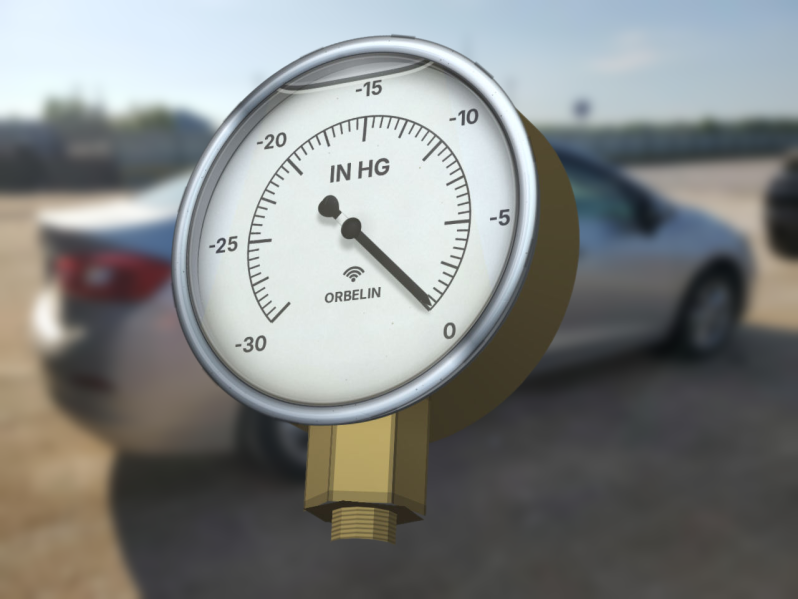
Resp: -0.25,inHg
